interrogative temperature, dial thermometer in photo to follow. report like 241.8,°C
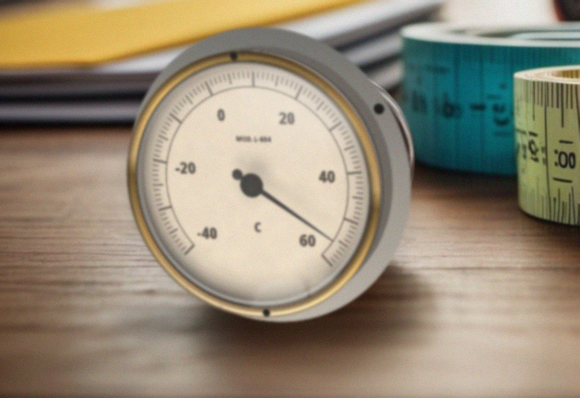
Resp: 55,°C
